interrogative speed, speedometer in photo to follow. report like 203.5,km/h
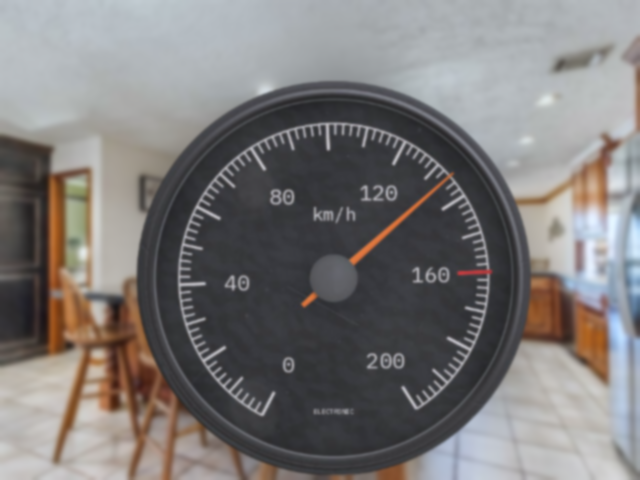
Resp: 134,km/h
